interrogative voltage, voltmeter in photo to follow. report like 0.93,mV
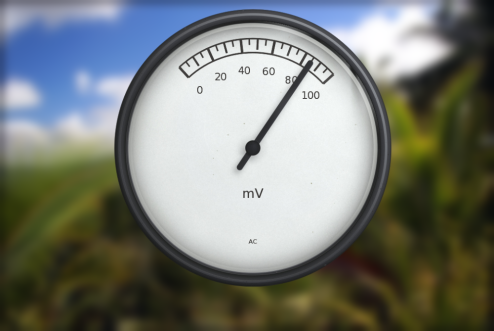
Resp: 85,mV
